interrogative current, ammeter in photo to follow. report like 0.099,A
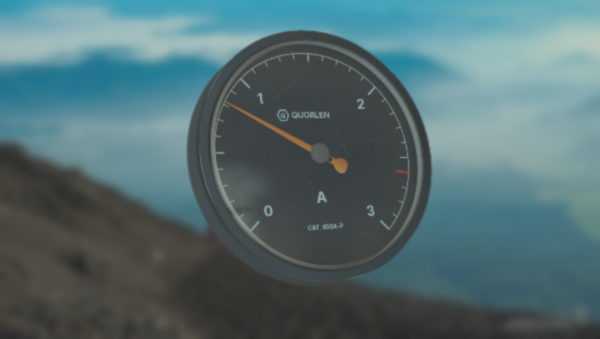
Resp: 0.8,A
